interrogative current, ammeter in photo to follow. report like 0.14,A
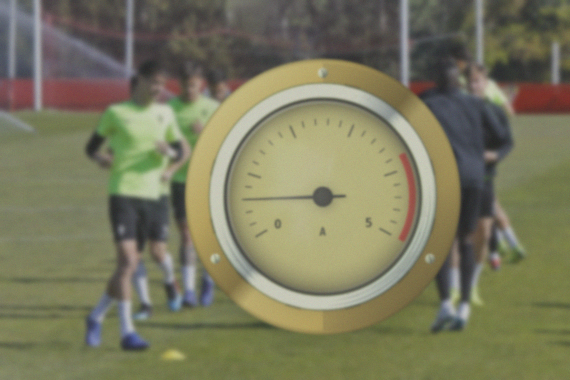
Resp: 0.6,A
